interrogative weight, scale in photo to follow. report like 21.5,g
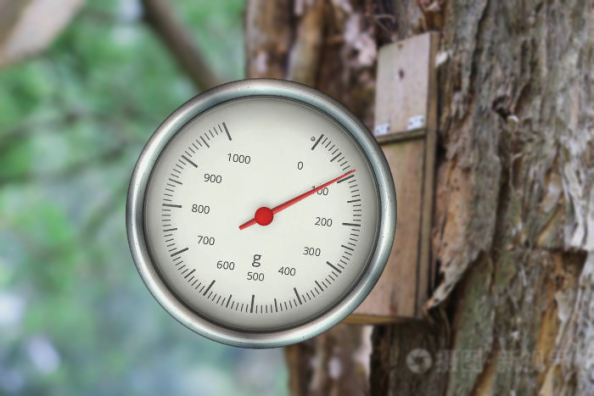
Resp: 90,g
